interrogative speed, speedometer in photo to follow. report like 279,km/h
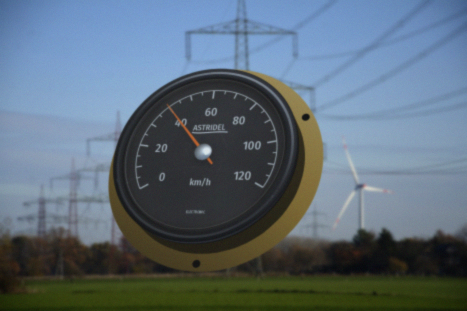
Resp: 40,km/h
